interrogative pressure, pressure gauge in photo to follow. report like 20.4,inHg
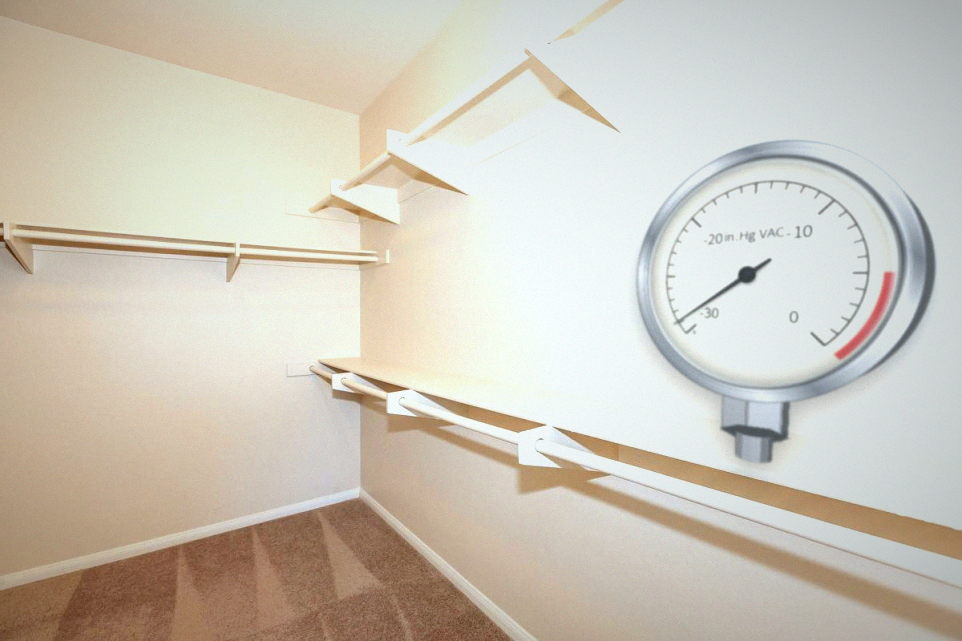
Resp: -29,inHg
